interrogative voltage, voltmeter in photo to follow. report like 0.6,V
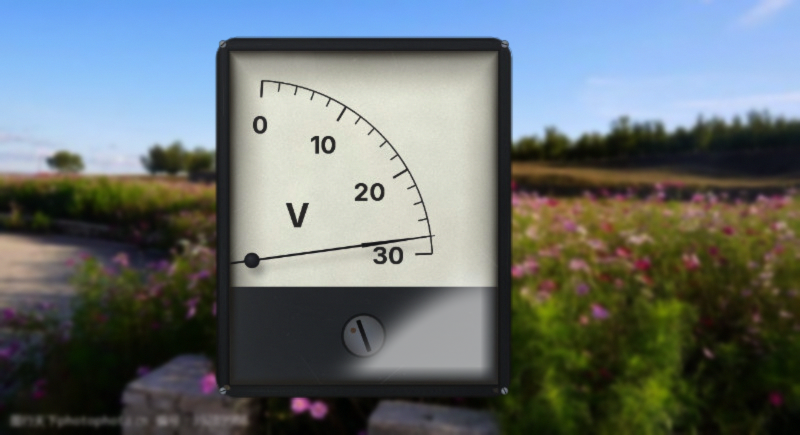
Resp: 28,V
